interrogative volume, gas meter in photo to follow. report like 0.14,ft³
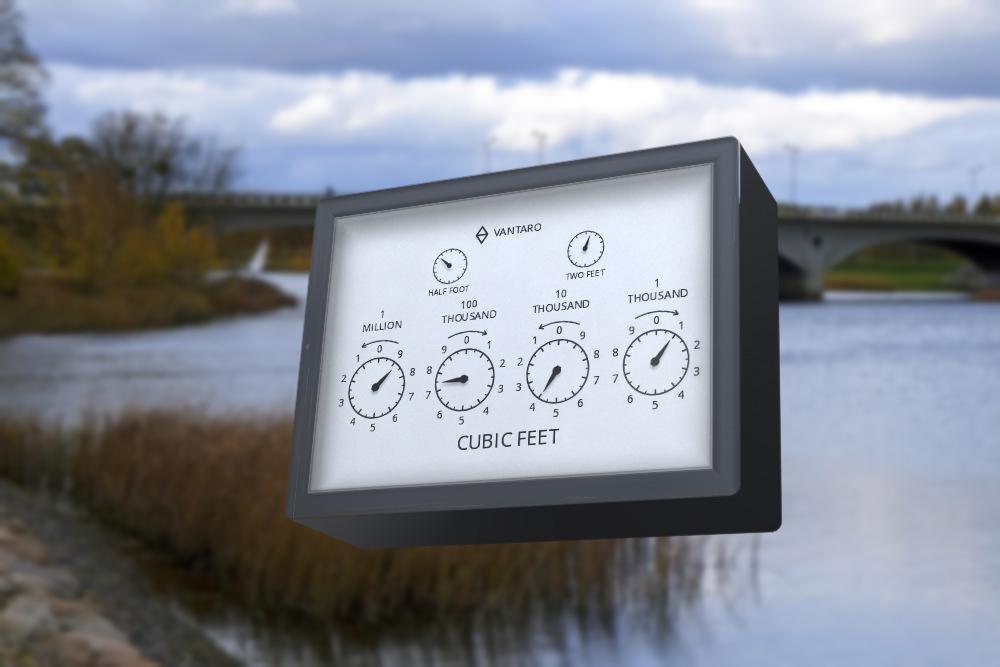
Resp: 874100,ft³
